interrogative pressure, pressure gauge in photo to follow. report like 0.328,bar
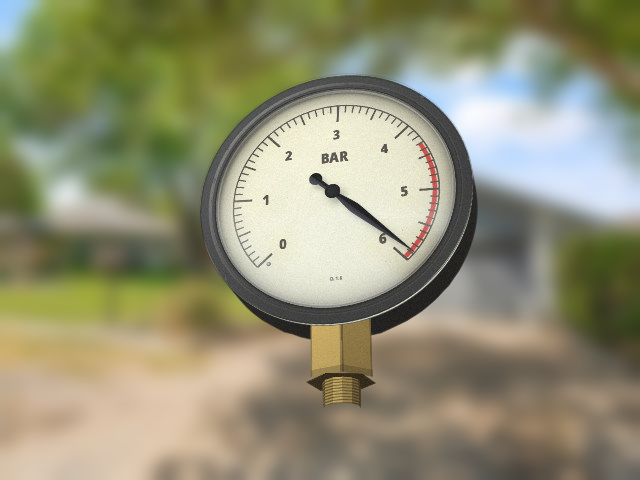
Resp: 5.9,bar
